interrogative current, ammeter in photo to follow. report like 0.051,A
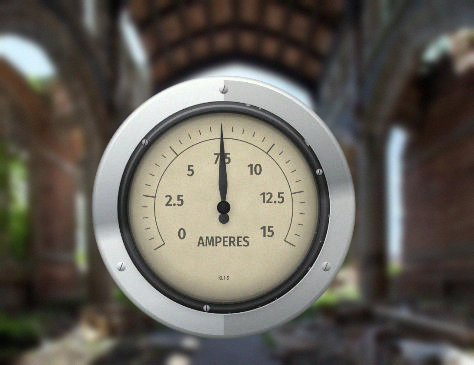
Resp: 7.5,A
